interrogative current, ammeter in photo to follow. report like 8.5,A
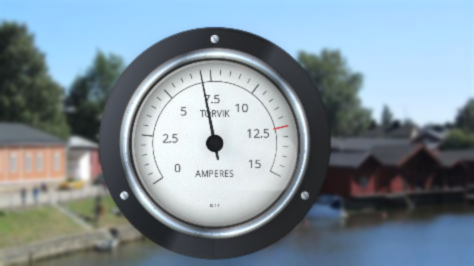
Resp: 7,A
